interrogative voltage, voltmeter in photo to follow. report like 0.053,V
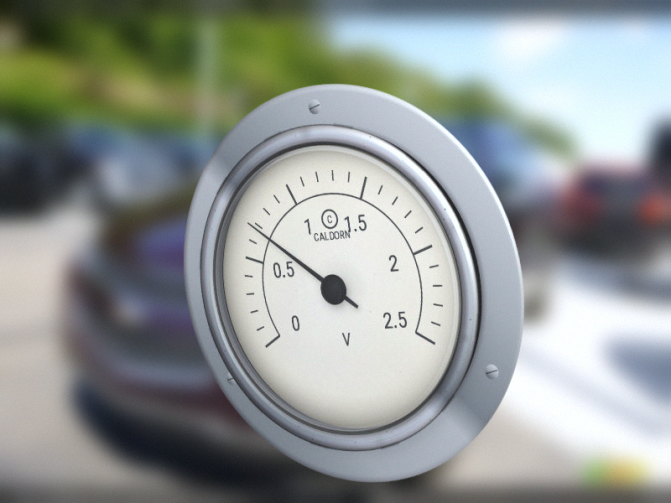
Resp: 0.7,V
